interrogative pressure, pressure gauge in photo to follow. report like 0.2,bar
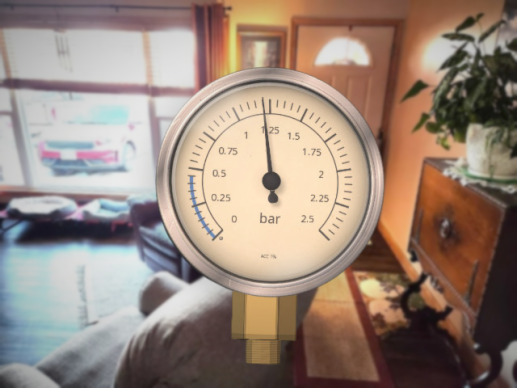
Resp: 1.2,bar
